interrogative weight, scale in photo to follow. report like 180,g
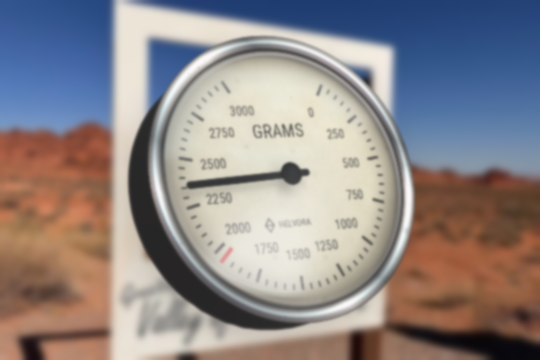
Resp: 2350,g
